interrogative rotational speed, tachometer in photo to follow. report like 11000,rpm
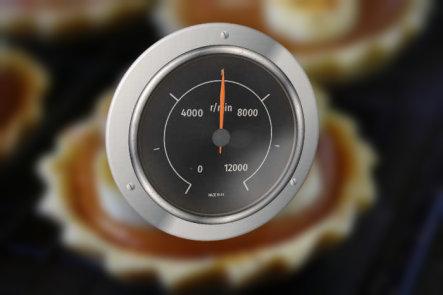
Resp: 6000,rpm
